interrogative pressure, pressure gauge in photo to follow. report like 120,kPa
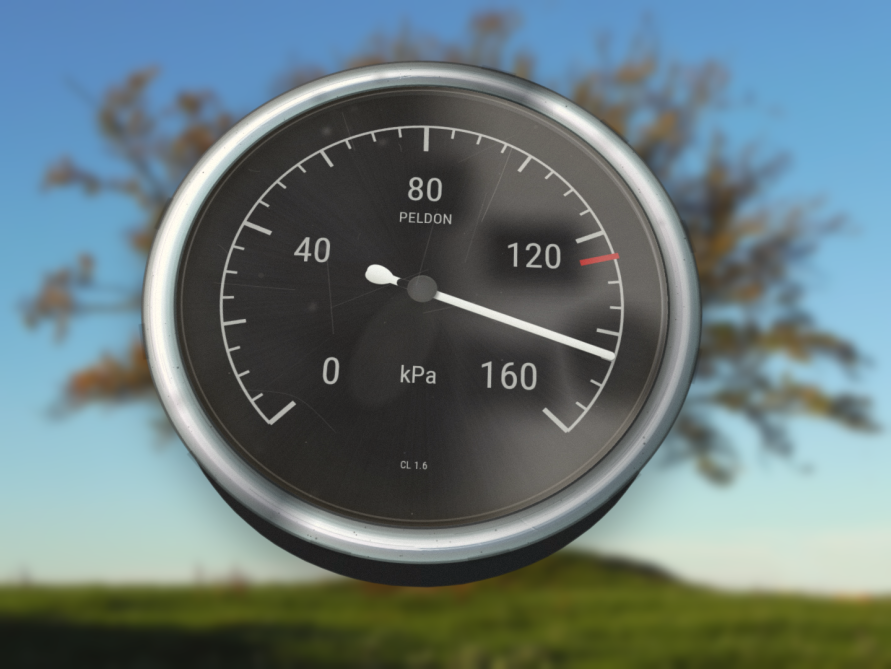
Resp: 145,kPa
